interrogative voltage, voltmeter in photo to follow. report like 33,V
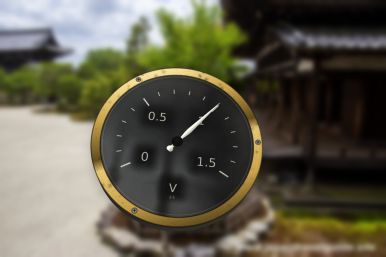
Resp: 1,V
